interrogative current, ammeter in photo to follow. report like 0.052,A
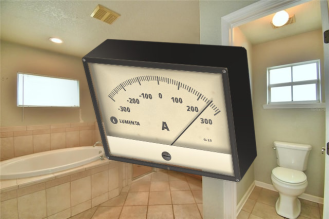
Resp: 250,A
